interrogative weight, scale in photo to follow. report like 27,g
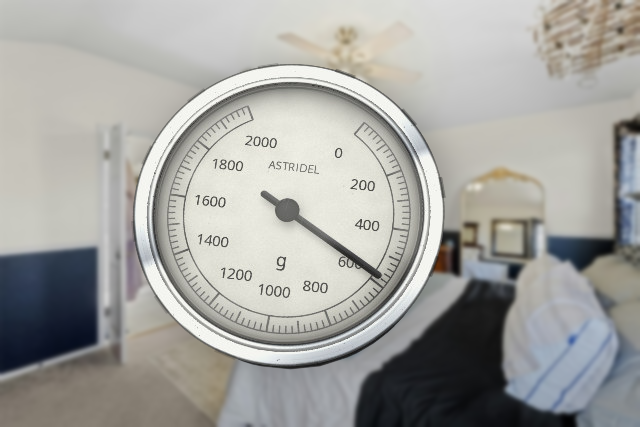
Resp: 580,g
